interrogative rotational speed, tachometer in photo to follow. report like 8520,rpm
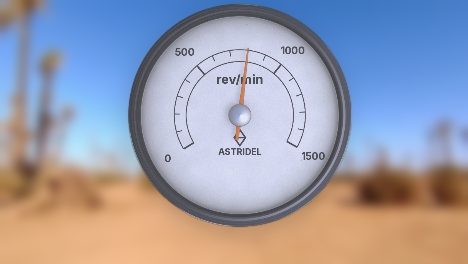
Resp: 800,rpm
